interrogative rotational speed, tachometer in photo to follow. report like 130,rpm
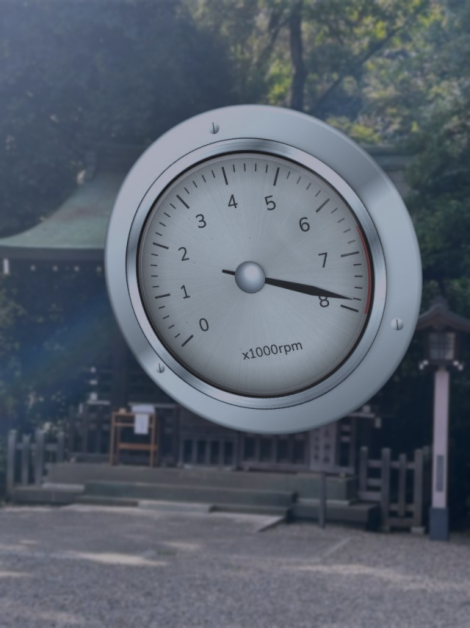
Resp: 7800,rpm
